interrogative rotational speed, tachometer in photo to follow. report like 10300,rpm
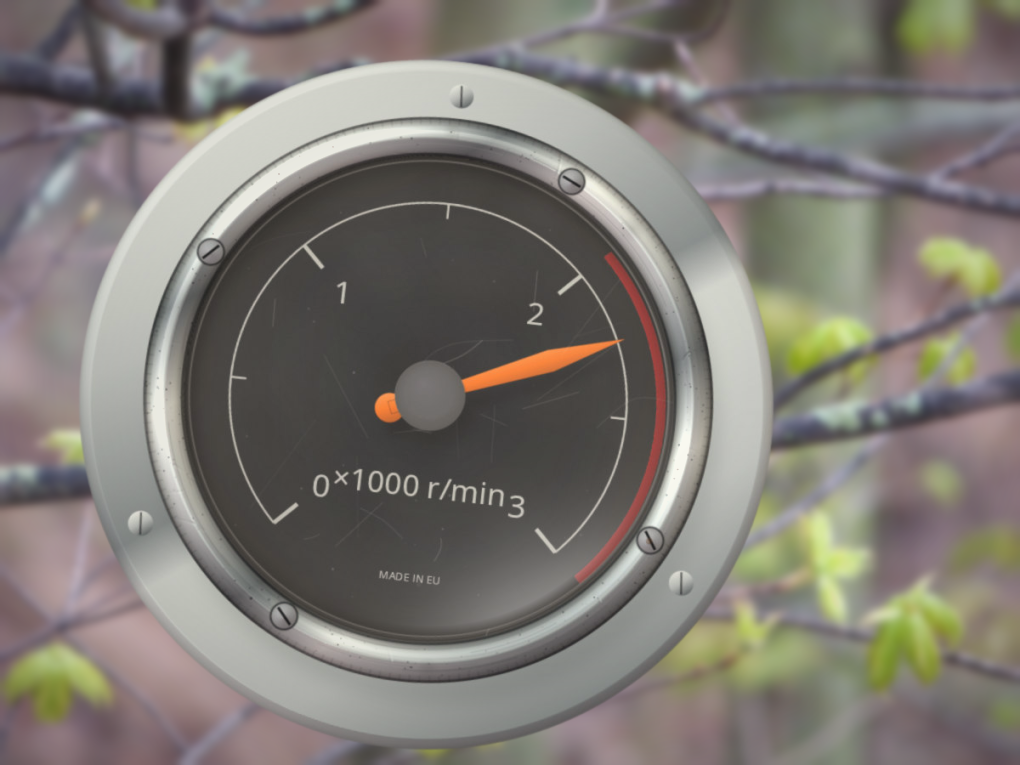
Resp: 2250,rpm
